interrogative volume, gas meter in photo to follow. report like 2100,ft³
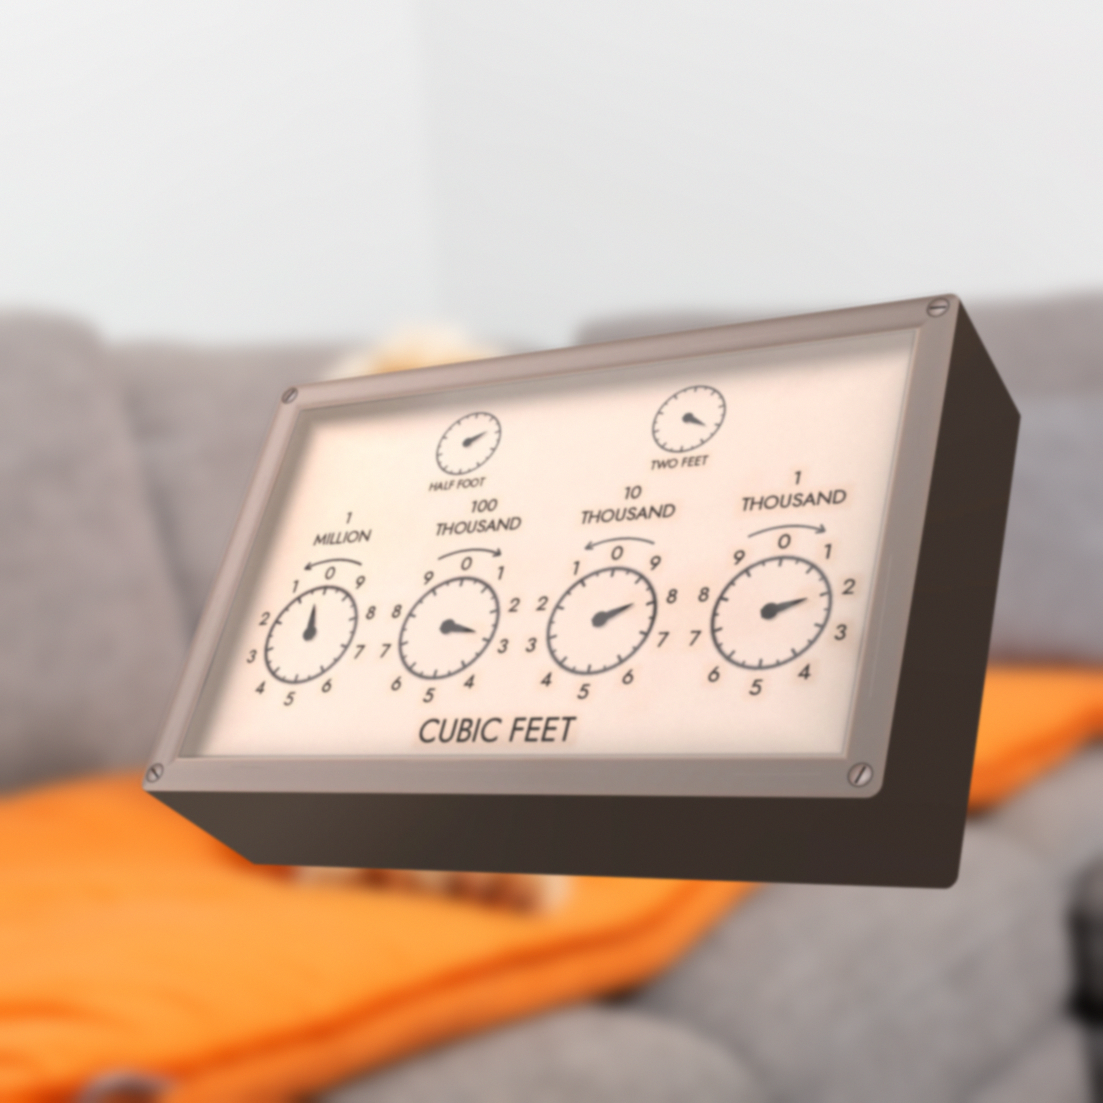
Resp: 28200,ft³
